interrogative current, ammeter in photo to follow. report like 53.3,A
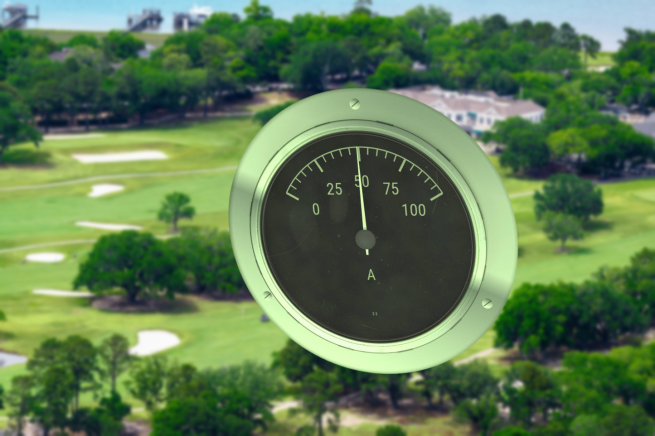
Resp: 50,A
